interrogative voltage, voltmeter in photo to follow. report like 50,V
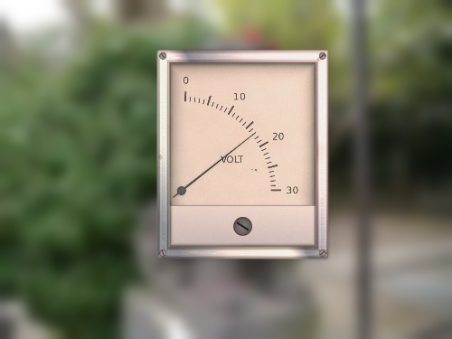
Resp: 17,V
